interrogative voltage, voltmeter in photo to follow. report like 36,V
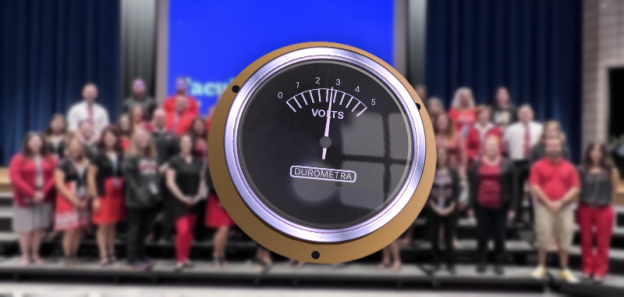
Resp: 2.75,V
